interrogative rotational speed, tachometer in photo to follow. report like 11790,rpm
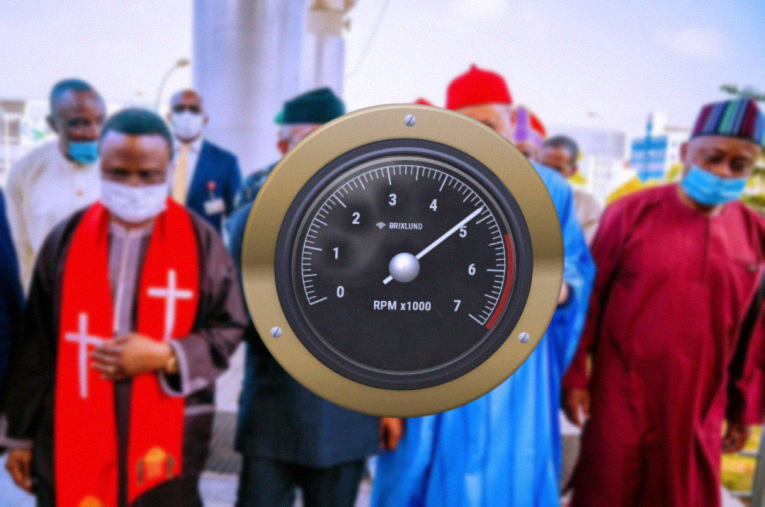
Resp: 4800,rpm
